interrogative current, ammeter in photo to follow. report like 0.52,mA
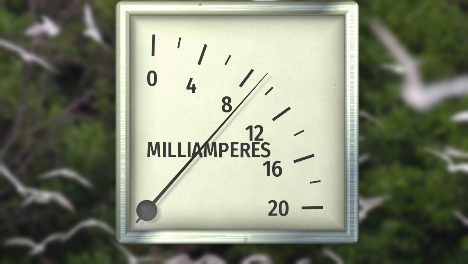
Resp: 9,mA
